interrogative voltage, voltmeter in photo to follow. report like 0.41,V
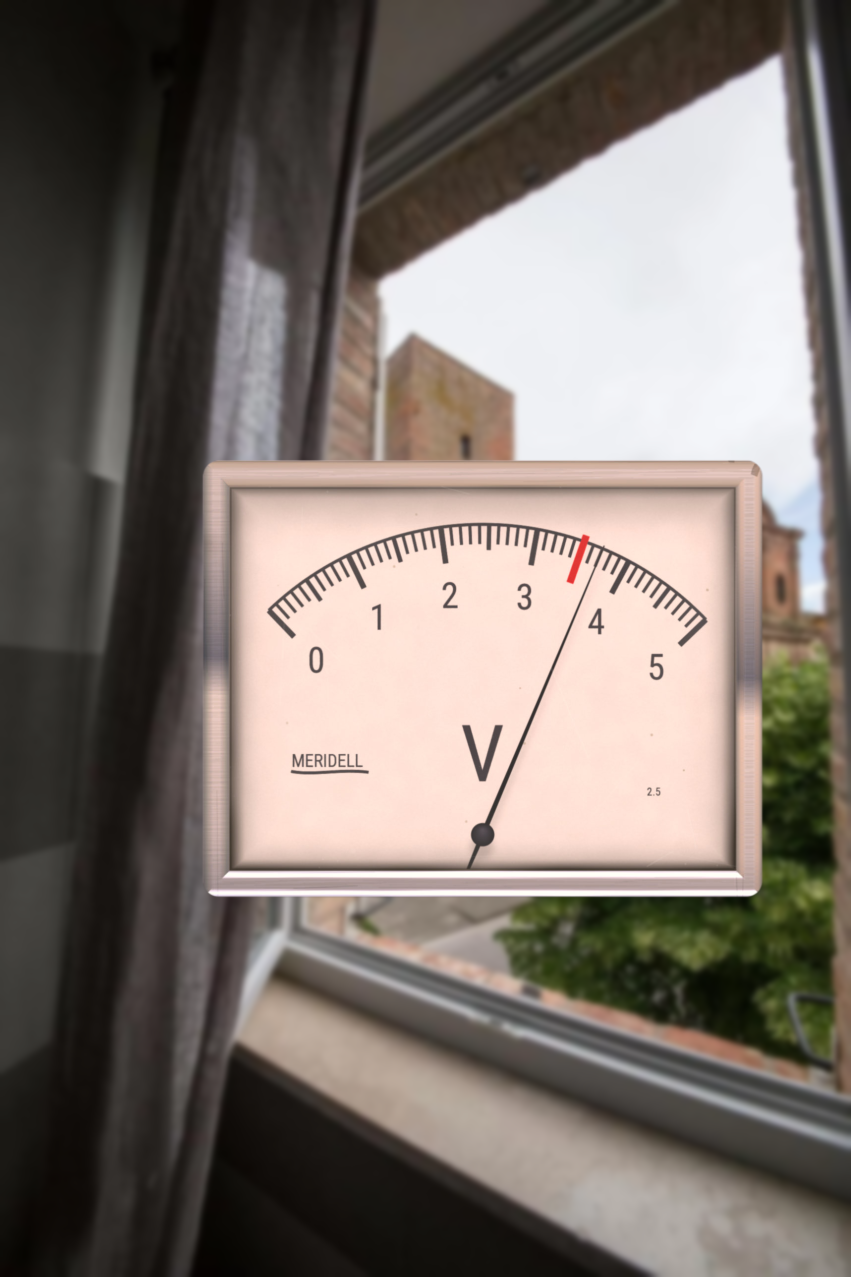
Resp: 3.7,V
